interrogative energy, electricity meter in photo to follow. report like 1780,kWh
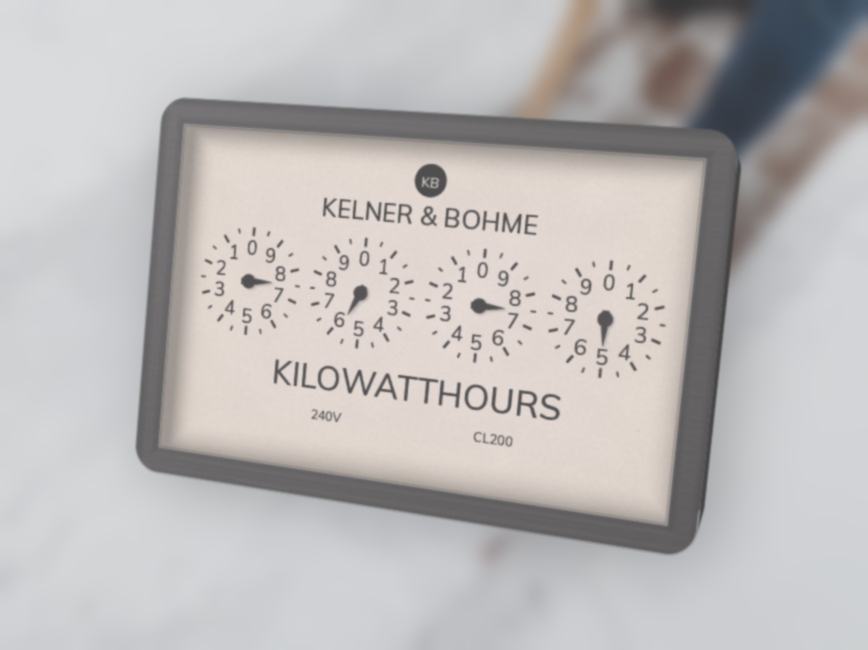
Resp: 7575,kWh
